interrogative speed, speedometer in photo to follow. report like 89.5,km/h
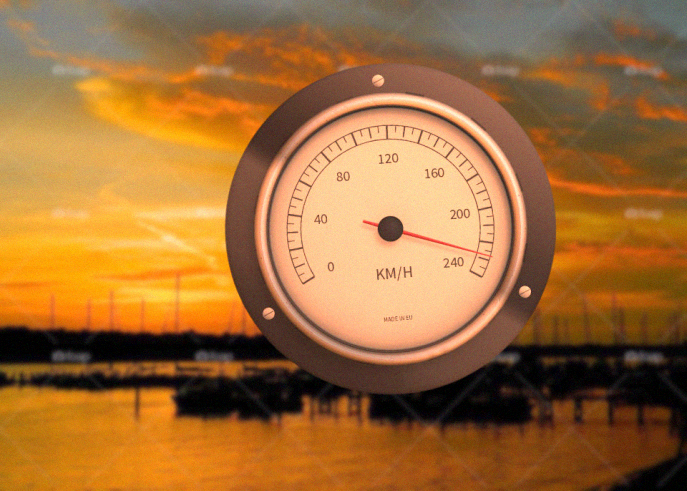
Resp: 227.5,km/h
